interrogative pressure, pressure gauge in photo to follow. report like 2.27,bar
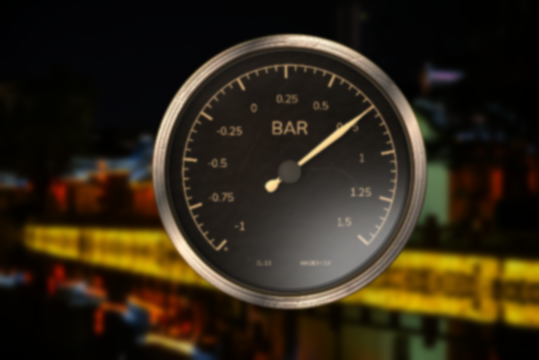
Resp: 0.75,bar
